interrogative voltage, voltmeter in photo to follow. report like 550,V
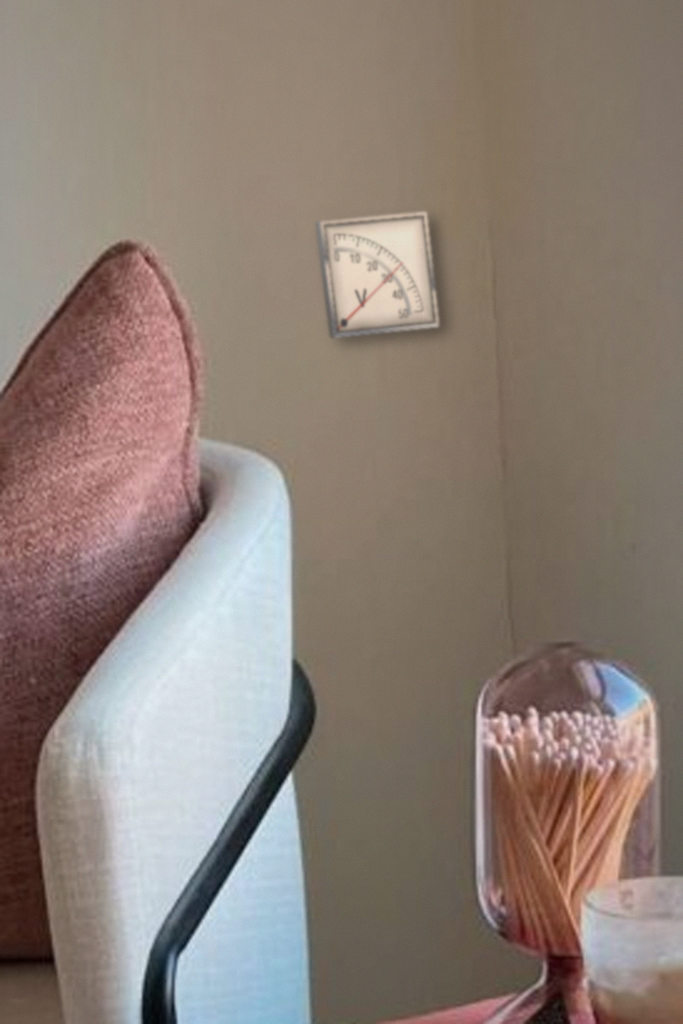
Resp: 30,V
